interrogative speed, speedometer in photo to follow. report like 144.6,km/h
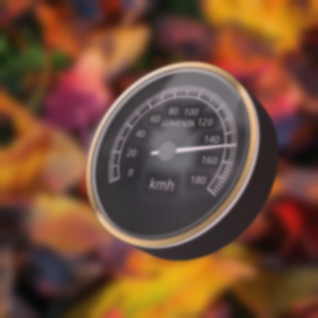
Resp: 150,km/h
